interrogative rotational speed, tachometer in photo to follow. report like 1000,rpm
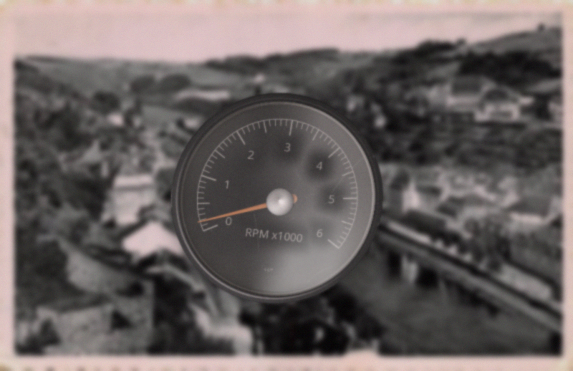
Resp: 200,rpm
